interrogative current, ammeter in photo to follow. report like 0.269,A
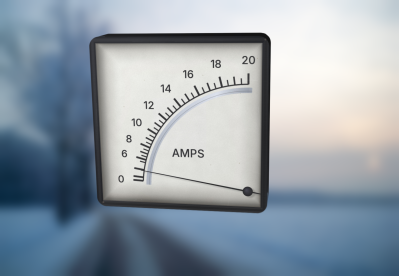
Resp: 4,A
